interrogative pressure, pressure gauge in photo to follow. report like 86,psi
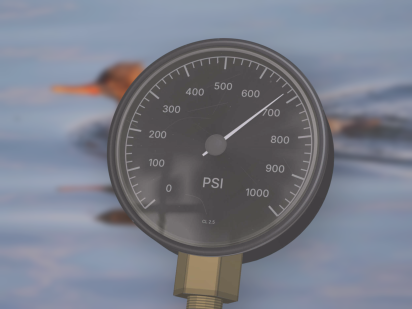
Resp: 680,psi
